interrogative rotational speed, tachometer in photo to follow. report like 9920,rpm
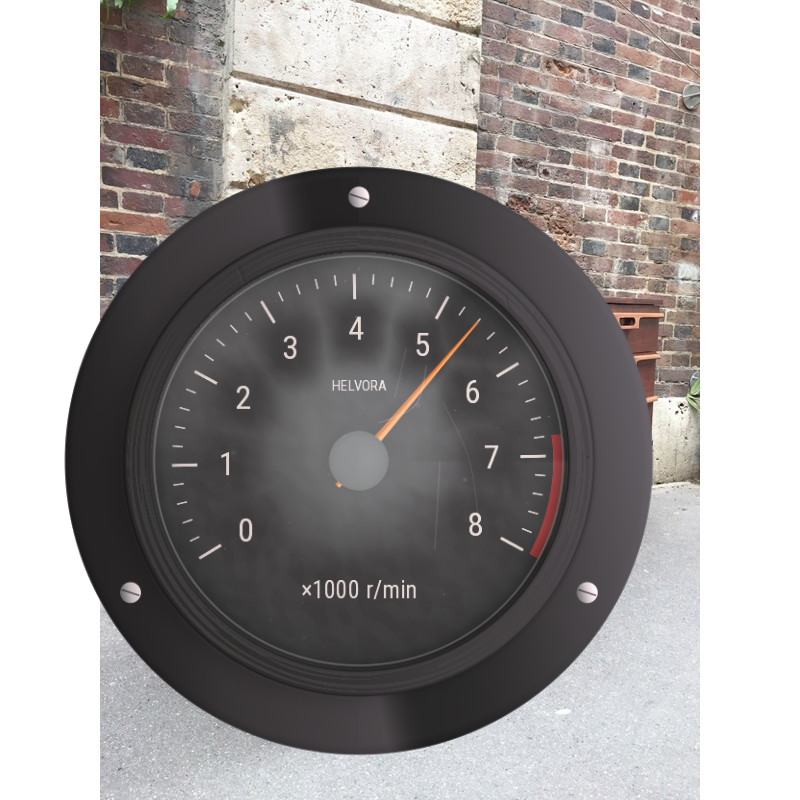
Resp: 5400,rpm
